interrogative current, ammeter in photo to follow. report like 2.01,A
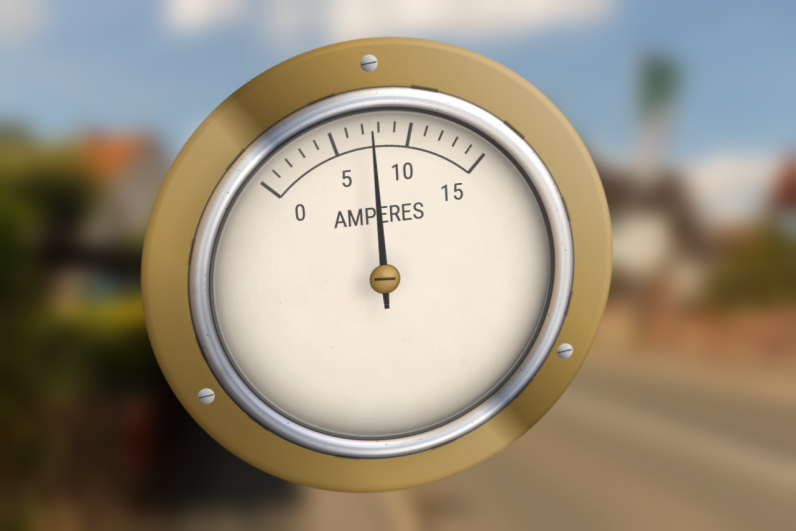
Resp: 7.5,A
